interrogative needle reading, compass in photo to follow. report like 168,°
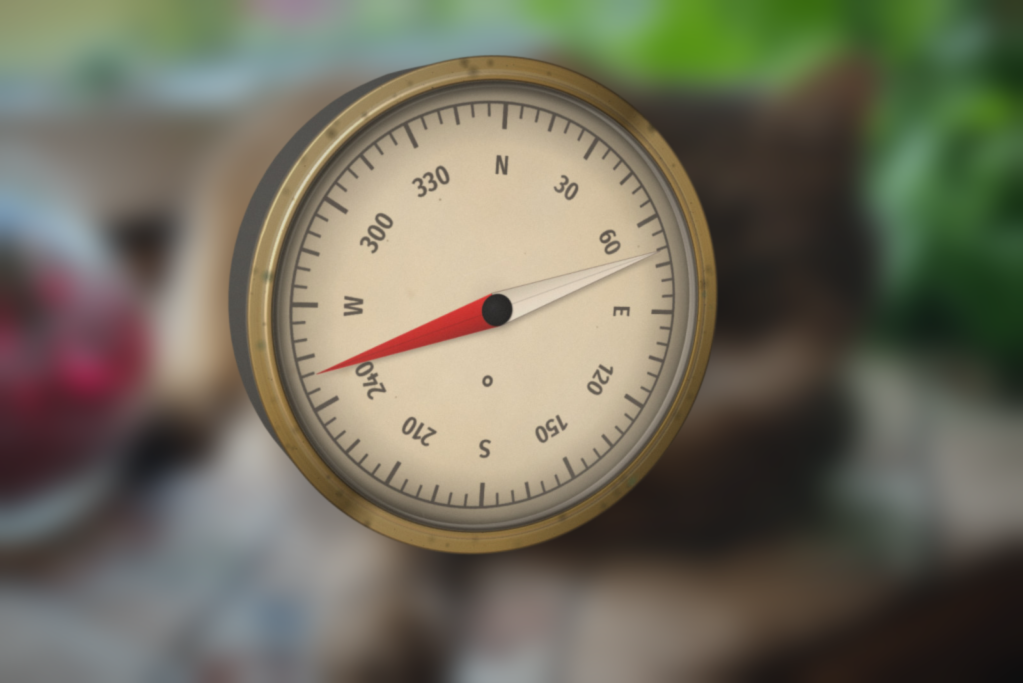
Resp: 250,°
